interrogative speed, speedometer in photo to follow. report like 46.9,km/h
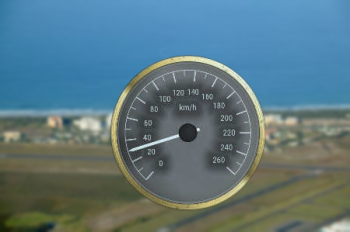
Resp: 30,km/h
